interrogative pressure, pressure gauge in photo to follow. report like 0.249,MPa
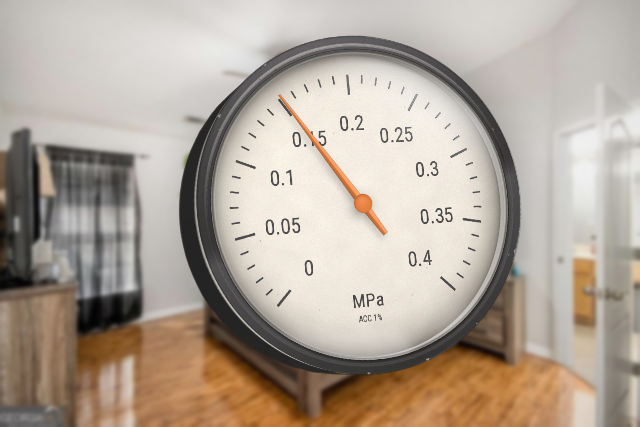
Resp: 0.15,MPa
